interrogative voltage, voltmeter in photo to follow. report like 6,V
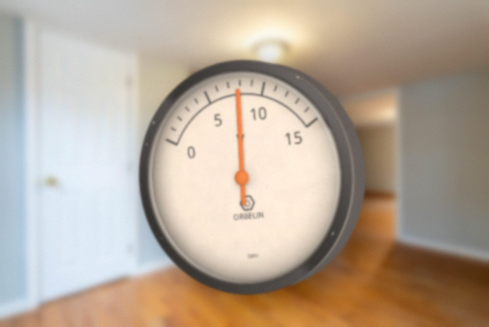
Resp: 8,V
